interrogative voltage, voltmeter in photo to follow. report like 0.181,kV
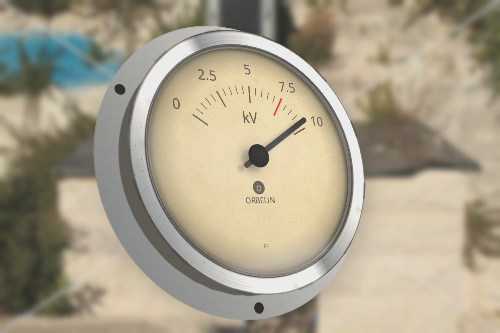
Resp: 9.5,kV
